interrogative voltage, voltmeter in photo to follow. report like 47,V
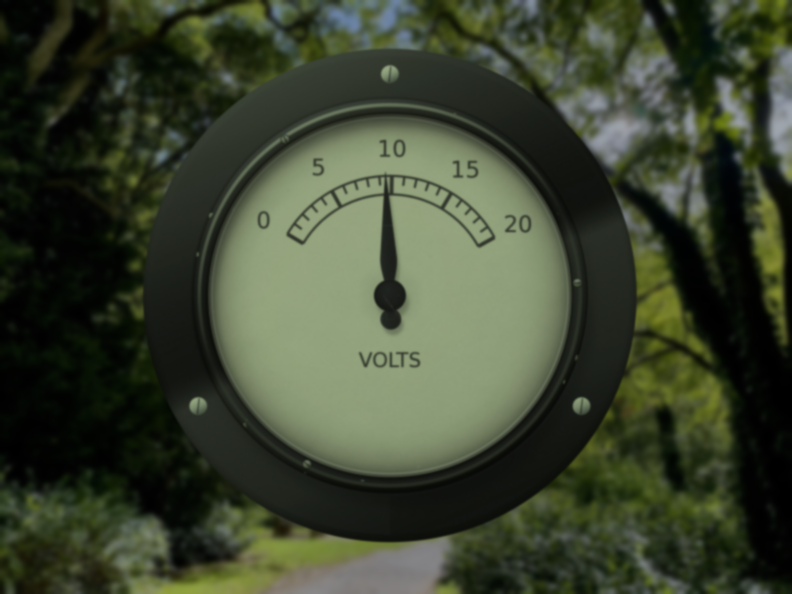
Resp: 9.5,V
